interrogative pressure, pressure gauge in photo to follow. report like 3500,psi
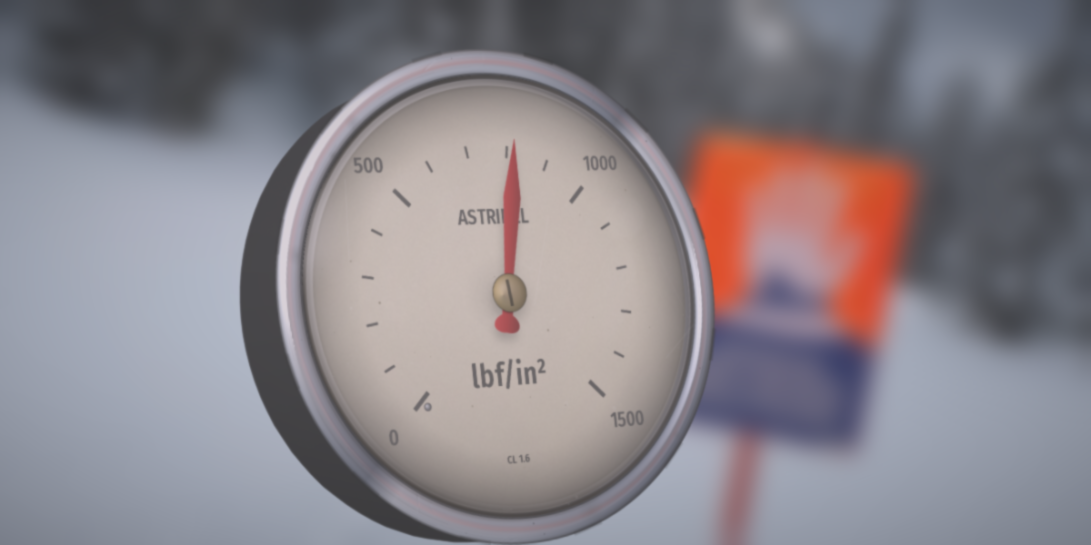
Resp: 800,psi
